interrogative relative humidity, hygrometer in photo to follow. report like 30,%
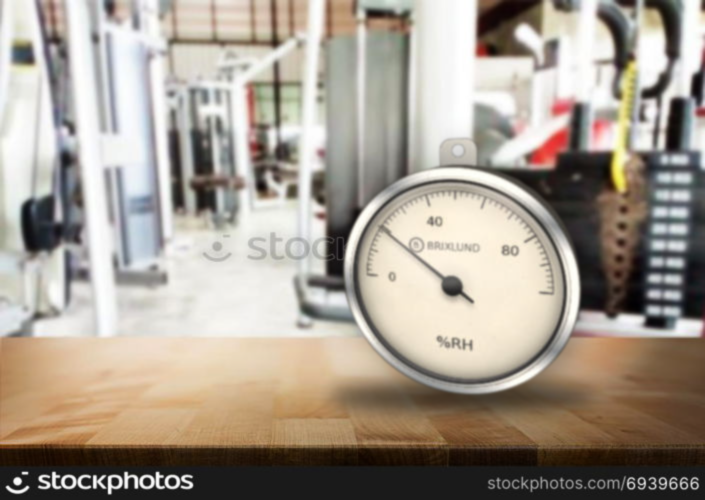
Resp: 20,%
